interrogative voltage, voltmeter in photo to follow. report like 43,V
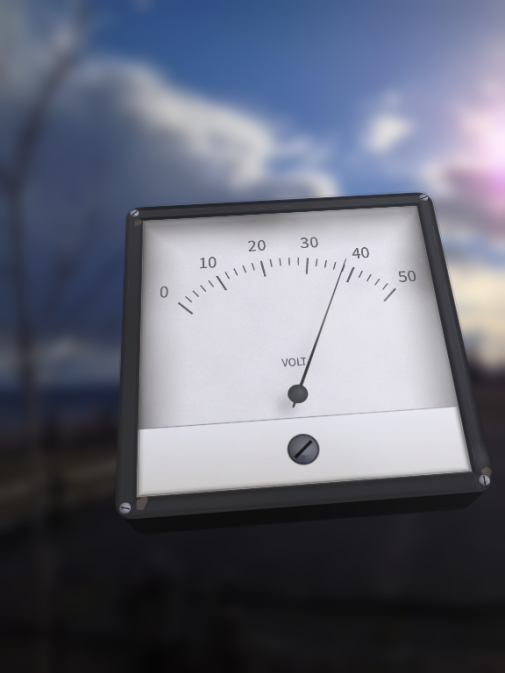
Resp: 38,V
